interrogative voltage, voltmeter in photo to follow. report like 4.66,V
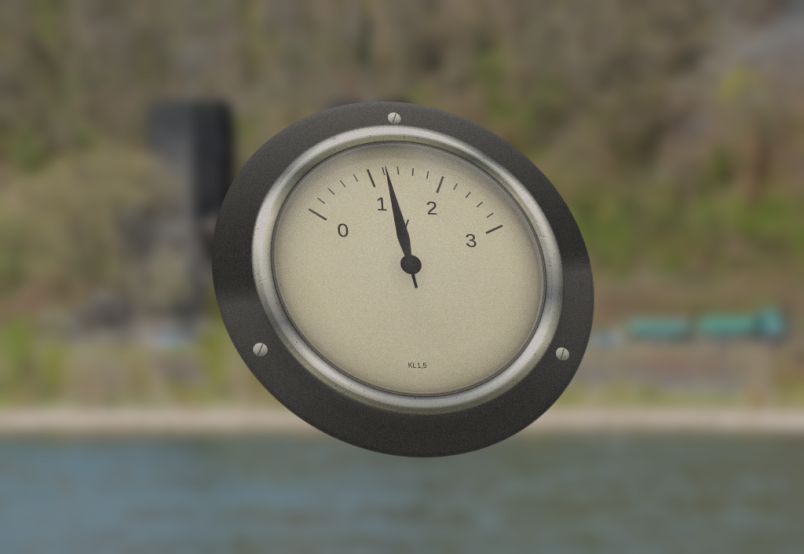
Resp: 1.2,V
